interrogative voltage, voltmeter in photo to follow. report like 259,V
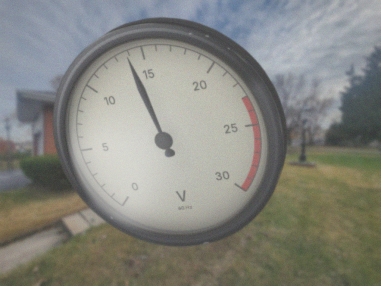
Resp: 14,V
